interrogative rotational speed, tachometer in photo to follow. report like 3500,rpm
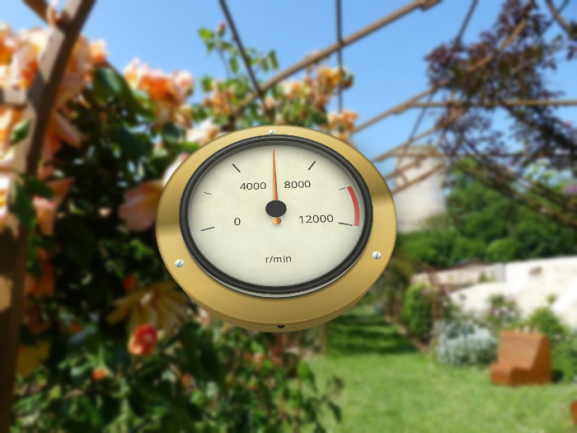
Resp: 6000,rpm
